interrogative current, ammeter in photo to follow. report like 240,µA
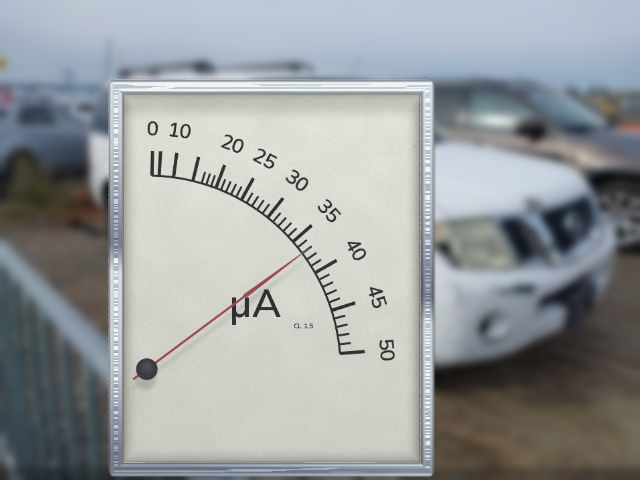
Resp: 37,µA
